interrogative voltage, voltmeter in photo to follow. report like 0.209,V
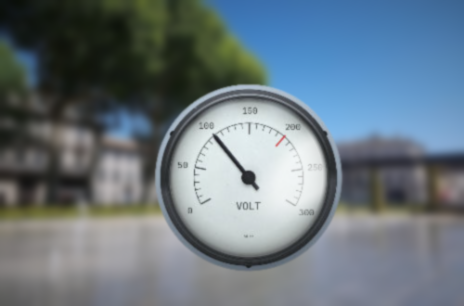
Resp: 100,V
